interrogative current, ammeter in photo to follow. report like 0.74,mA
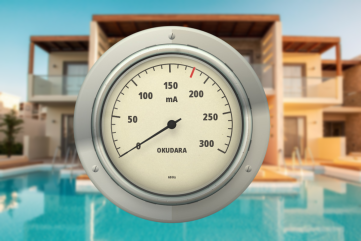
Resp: 0,mA
